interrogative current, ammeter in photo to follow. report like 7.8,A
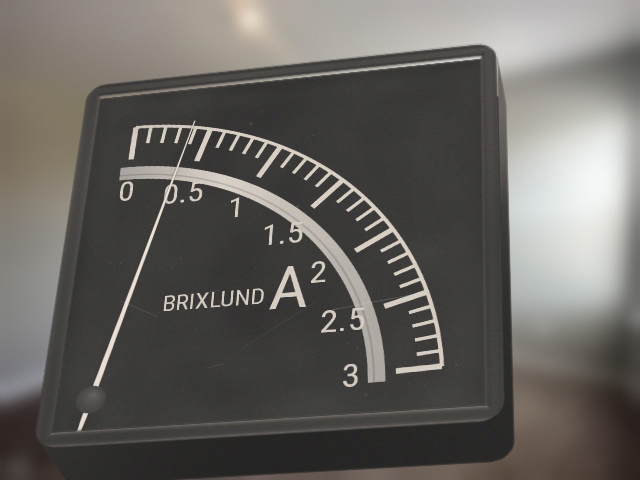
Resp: 0.4,A
